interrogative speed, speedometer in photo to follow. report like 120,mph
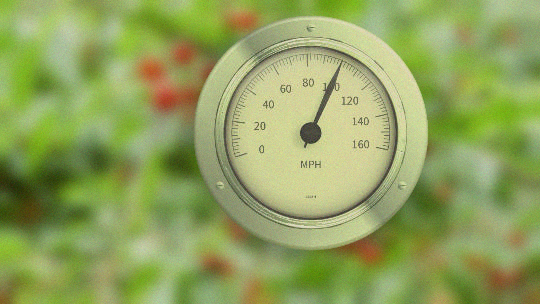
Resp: 100,mph
